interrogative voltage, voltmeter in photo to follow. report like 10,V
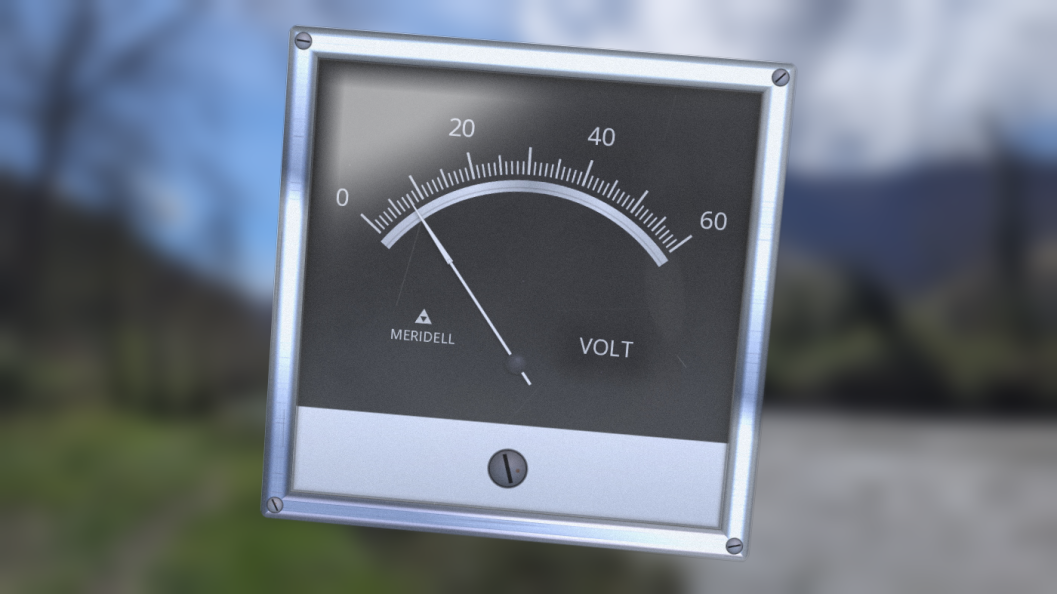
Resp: 8,V
